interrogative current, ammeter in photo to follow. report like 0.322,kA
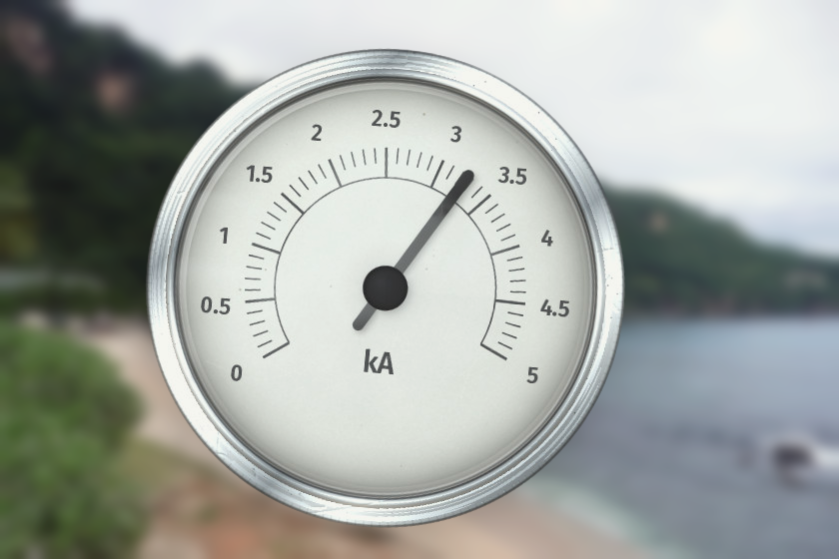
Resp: 3.25,kA
